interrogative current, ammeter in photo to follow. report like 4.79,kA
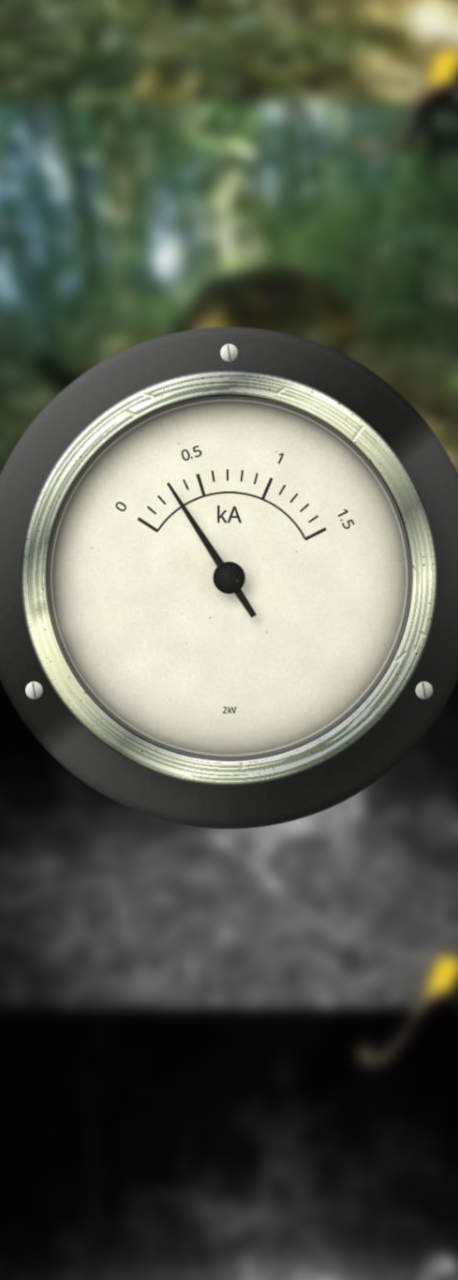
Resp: 0.3,kA
